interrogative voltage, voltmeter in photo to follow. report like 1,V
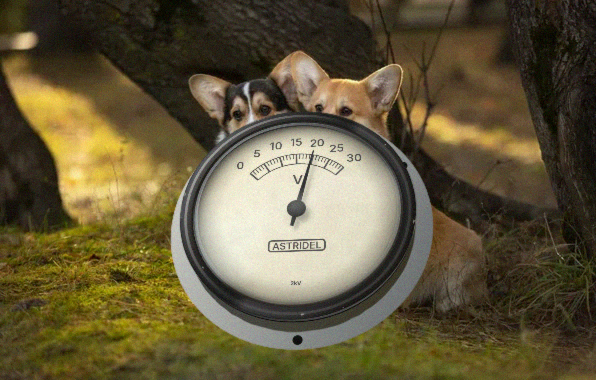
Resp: 20,V
